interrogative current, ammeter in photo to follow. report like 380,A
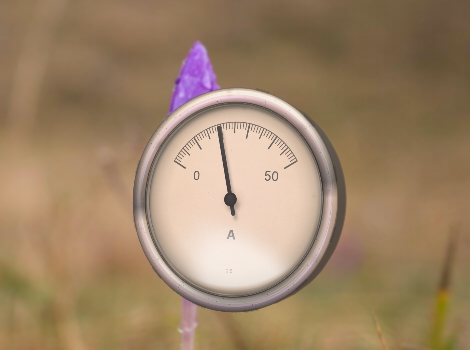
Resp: 20,A
